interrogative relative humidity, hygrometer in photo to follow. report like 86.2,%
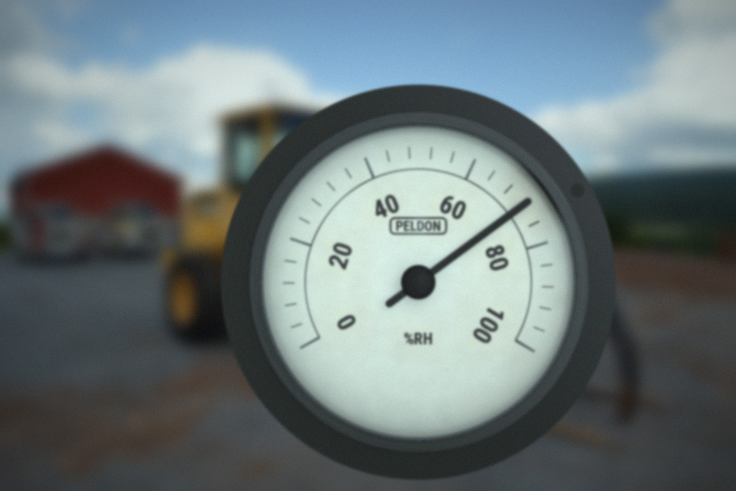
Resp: 72,%
